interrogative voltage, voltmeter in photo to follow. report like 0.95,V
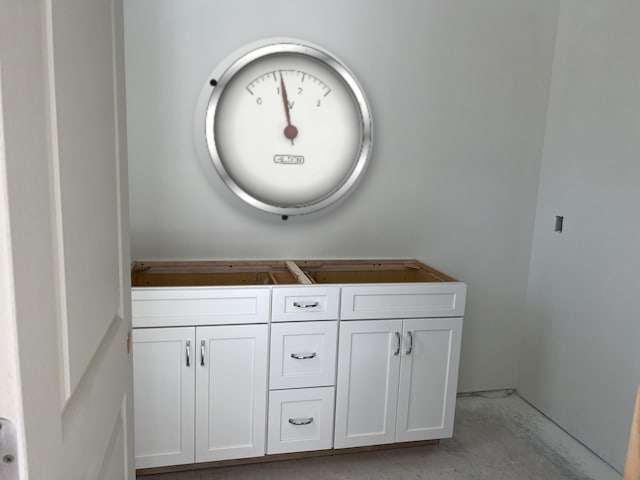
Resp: 1.2,V
